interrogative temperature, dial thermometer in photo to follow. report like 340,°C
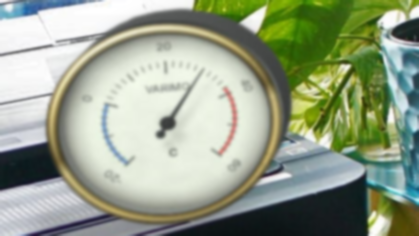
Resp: 30,°C
